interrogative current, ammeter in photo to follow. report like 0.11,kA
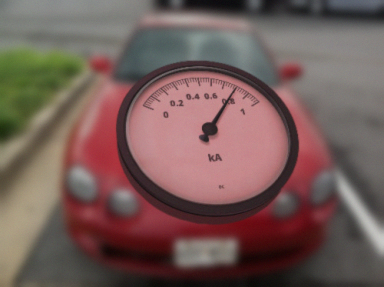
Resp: 0.8,kA
